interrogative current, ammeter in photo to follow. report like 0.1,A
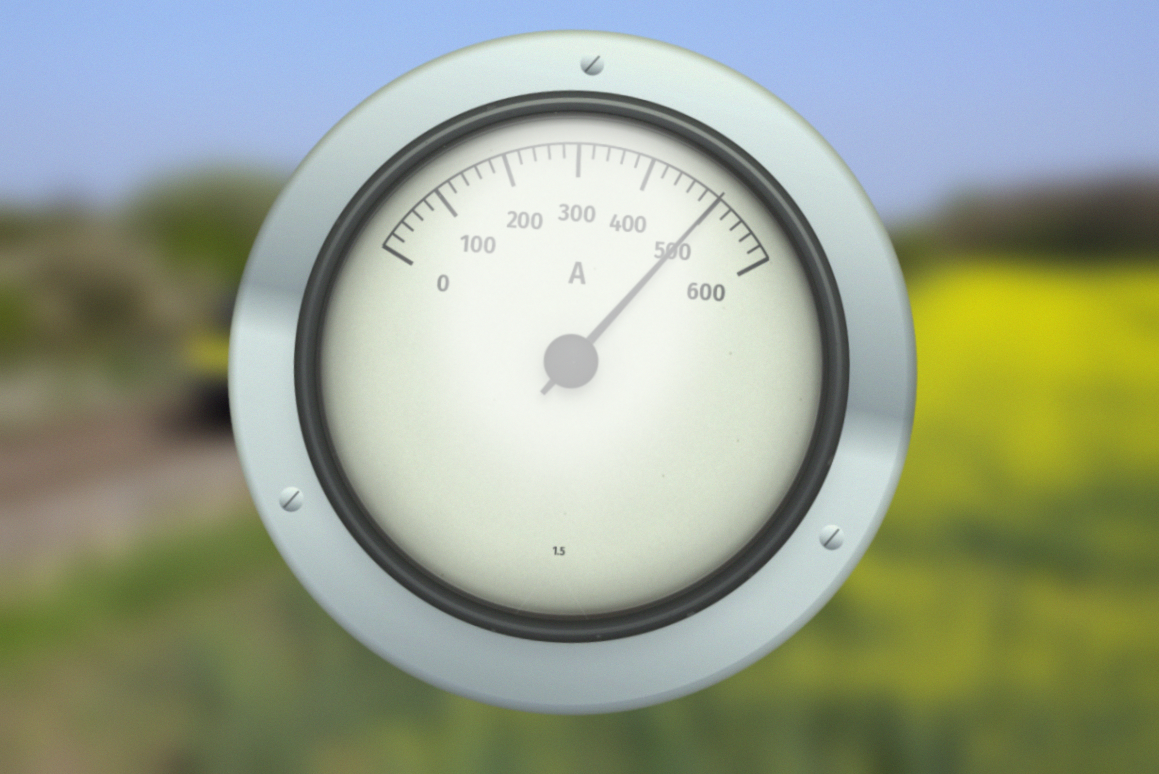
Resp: 500,A
